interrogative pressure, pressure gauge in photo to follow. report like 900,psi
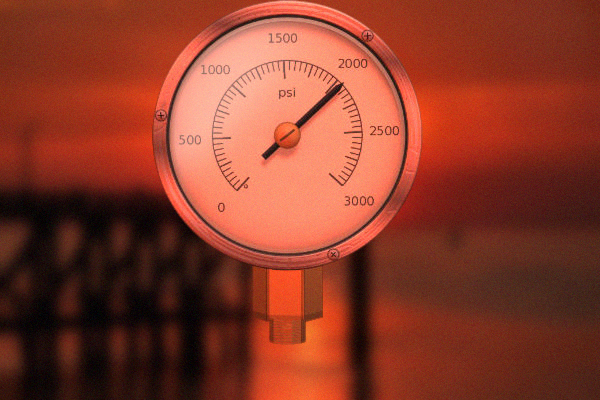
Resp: 2050,psi
